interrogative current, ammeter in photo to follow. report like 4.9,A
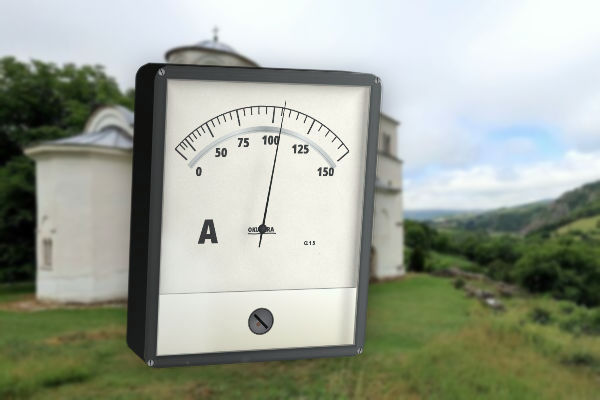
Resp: 105,A
